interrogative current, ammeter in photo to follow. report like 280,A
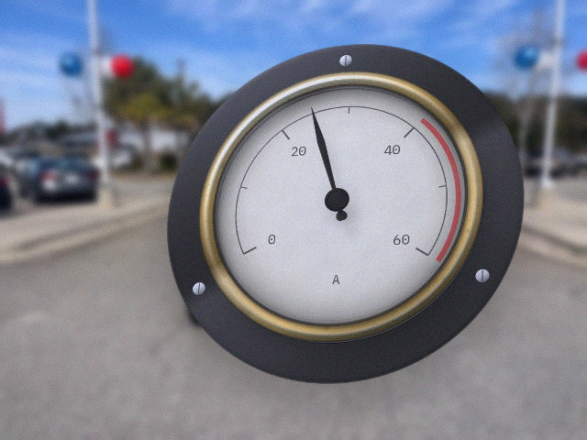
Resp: 25,A
